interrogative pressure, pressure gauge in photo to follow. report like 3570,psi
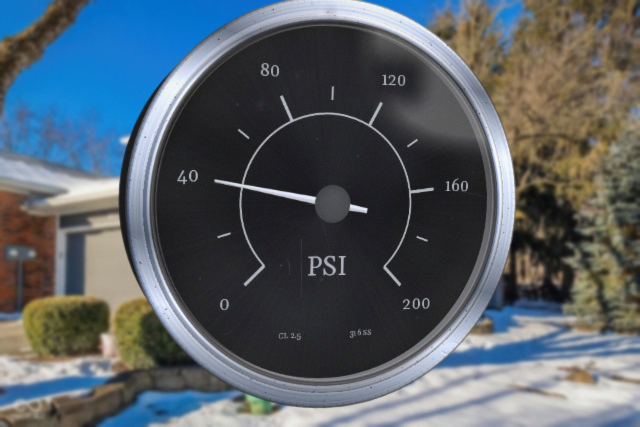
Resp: 40,psi
